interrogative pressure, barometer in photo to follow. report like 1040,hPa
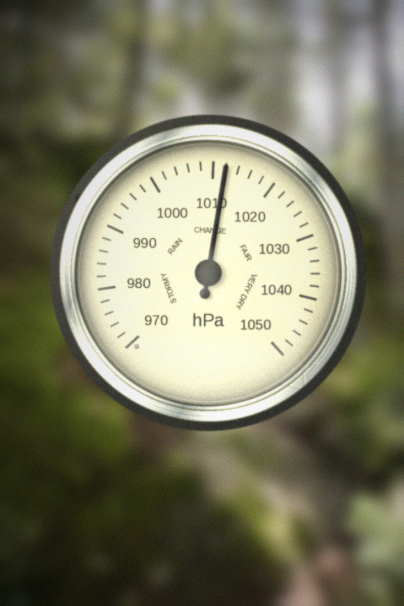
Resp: 1012,hPa
